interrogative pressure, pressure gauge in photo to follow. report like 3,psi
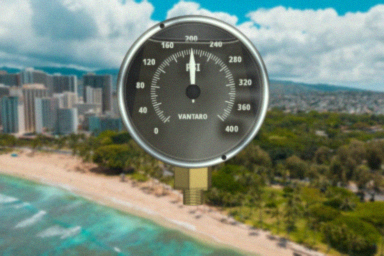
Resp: 200,psi
